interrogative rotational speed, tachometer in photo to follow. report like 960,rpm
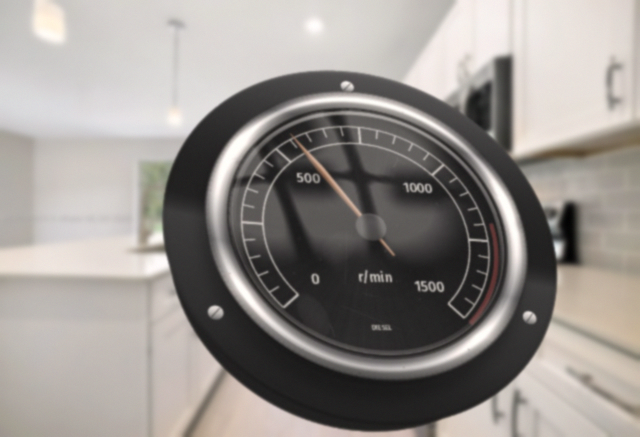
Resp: 550,rpm
